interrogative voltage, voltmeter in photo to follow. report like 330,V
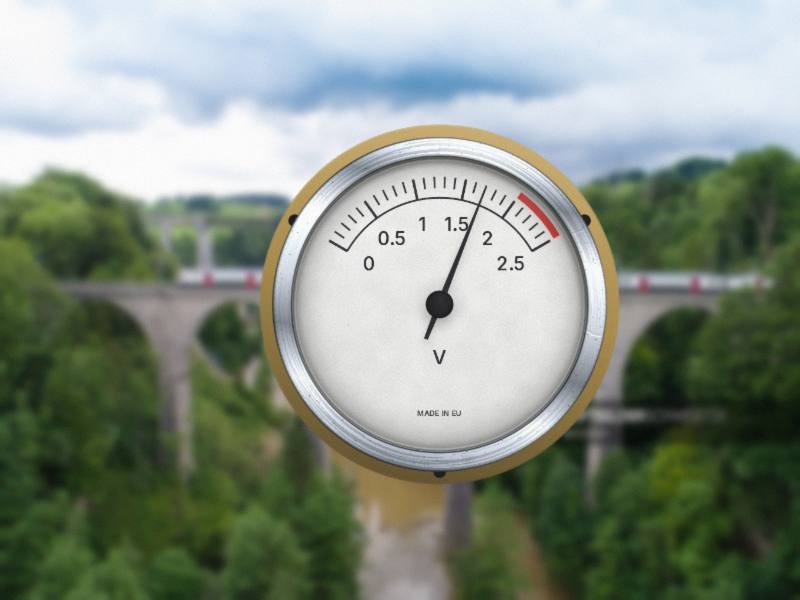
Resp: 1.7,V
